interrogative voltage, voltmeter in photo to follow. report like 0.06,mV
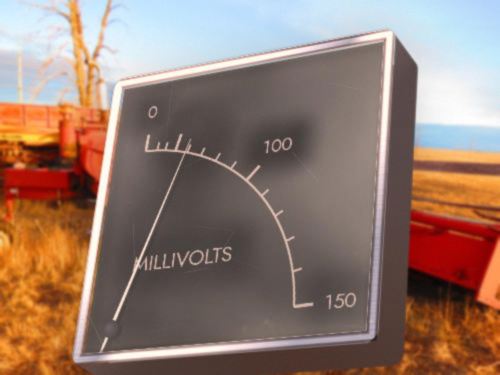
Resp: 60,mV
